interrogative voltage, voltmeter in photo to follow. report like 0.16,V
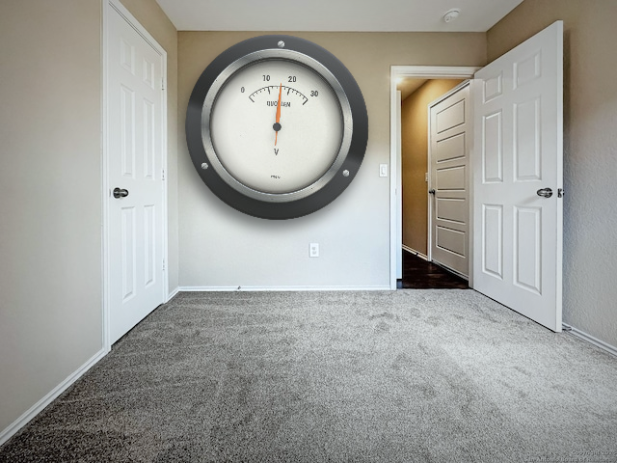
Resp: 16,V
